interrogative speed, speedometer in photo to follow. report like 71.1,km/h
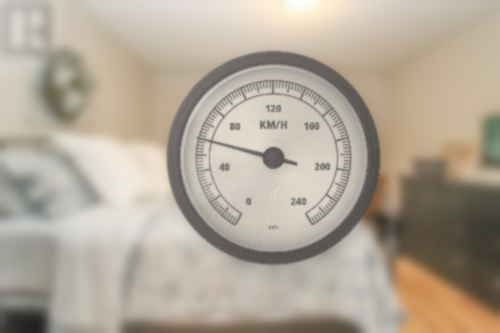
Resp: 60,km/h
